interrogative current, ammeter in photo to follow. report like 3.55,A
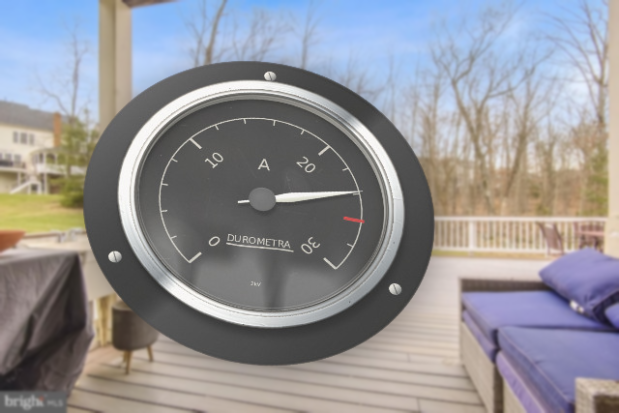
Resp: 24,A
